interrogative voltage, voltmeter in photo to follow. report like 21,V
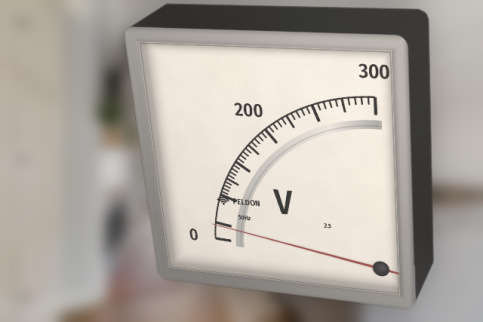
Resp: 50,V
